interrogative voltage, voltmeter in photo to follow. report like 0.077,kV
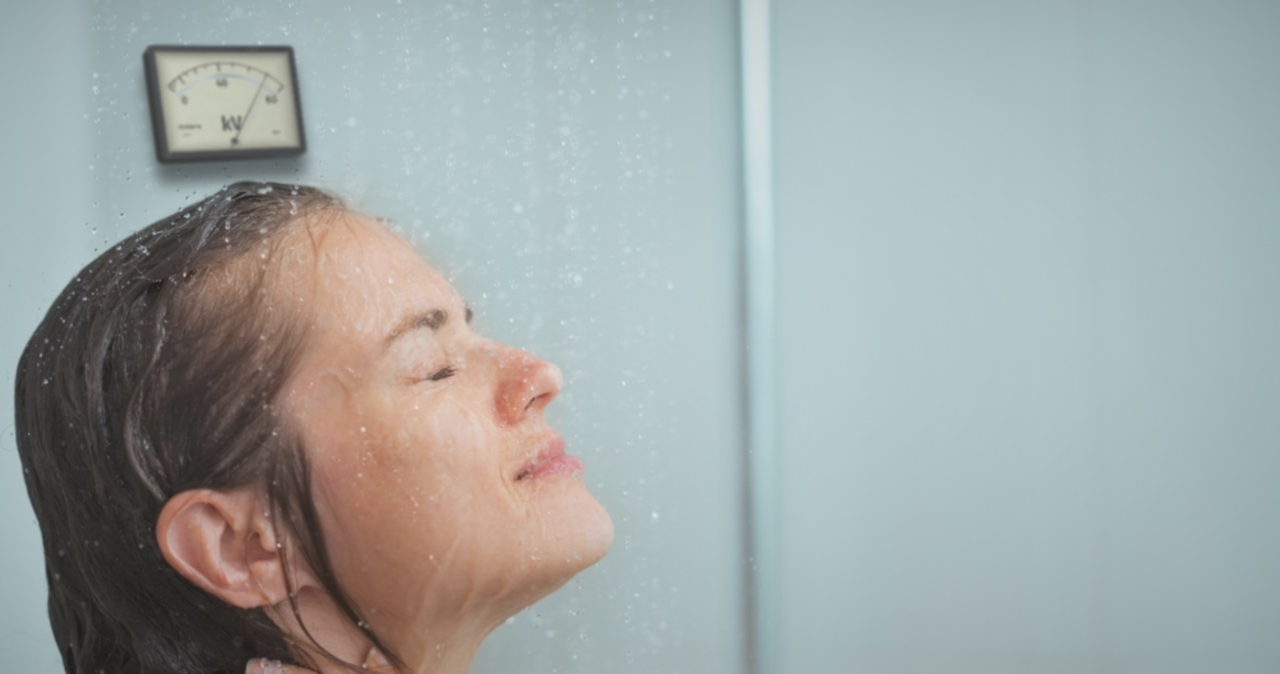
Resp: 55,kV
